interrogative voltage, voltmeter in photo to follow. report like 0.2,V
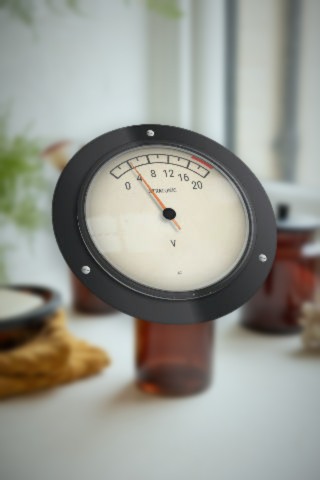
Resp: 4,V
